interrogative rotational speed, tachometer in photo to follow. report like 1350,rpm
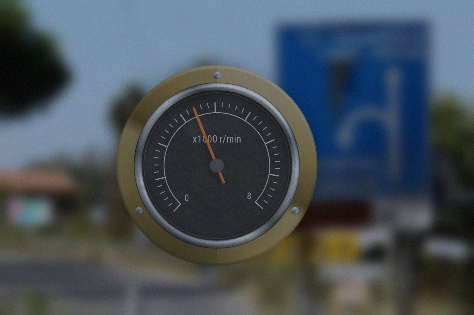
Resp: 3400,rpm
